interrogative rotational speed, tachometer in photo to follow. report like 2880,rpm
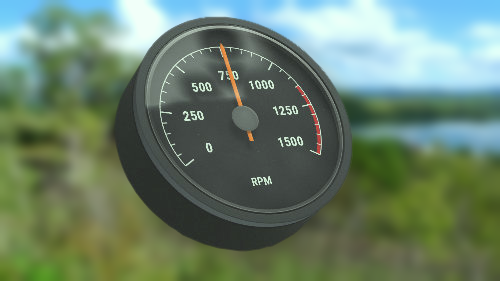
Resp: 750,rpm
